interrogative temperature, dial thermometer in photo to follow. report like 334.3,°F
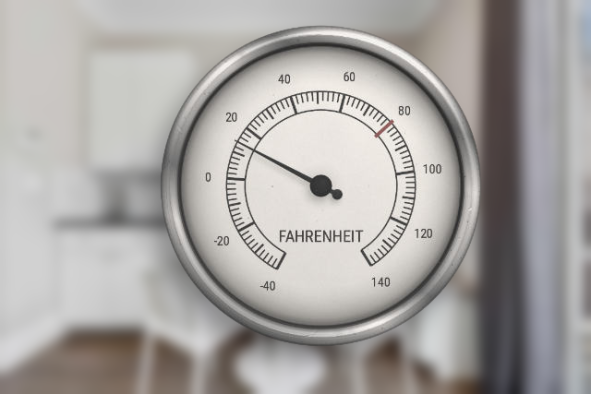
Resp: 14,°F
